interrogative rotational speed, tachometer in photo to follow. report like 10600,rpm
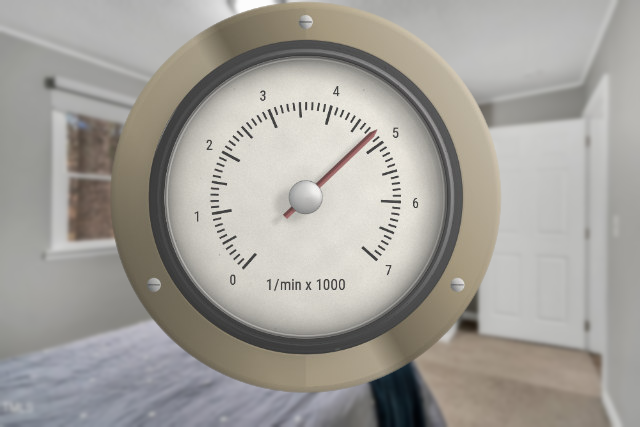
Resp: 4800,rpm
